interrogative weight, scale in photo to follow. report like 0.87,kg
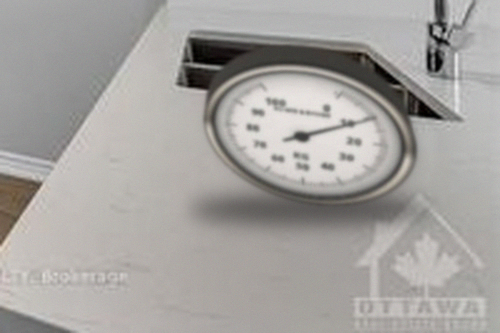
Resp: 10,kg
